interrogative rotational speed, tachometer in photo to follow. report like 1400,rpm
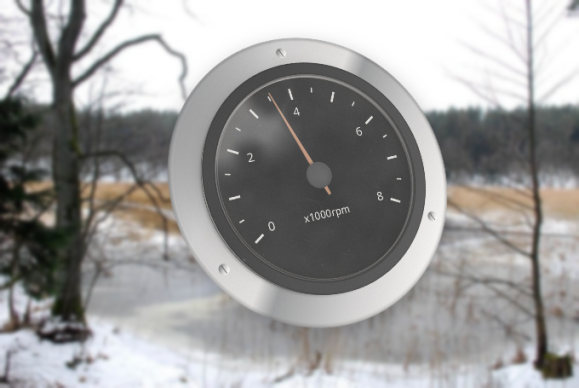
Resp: 3500,rpm
